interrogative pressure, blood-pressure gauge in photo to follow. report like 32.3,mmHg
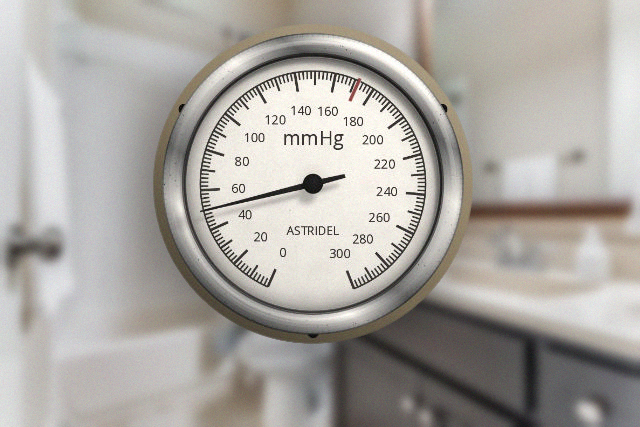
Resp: 50,mmHg
